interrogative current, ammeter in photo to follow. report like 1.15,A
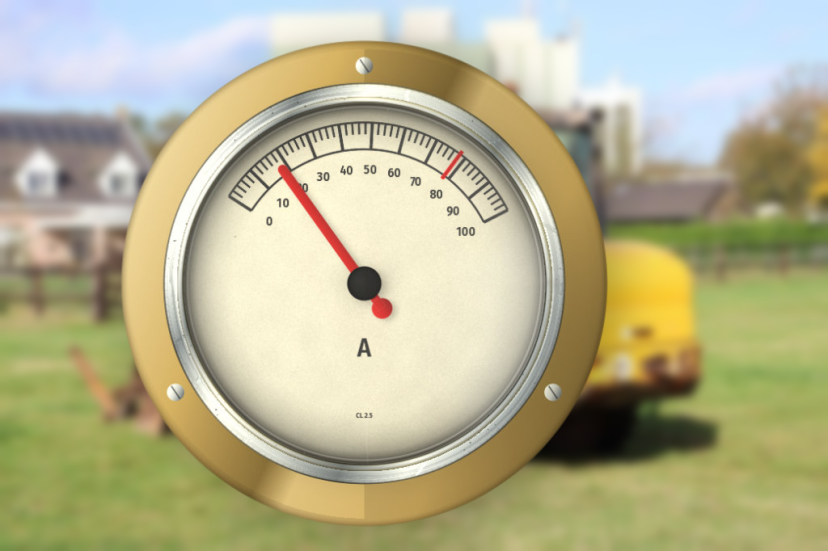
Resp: 18,A
